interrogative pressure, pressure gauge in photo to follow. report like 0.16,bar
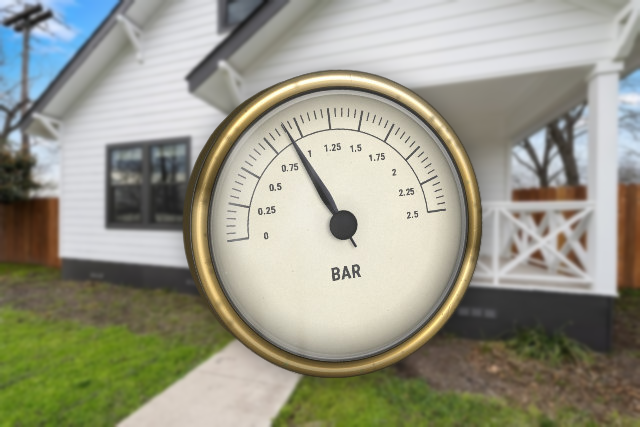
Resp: 0.9,bar
